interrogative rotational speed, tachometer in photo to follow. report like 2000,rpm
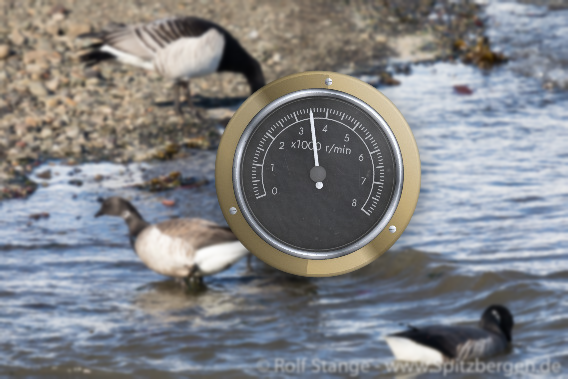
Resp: 3500,rpm
